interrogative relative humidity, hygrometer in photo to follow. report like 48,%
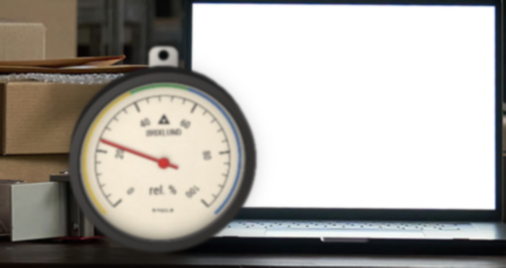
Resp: 24,%
